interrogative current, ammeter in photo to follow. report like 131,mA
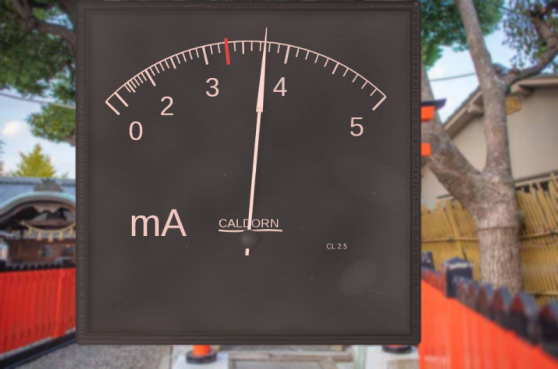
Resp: 3.75,mA
